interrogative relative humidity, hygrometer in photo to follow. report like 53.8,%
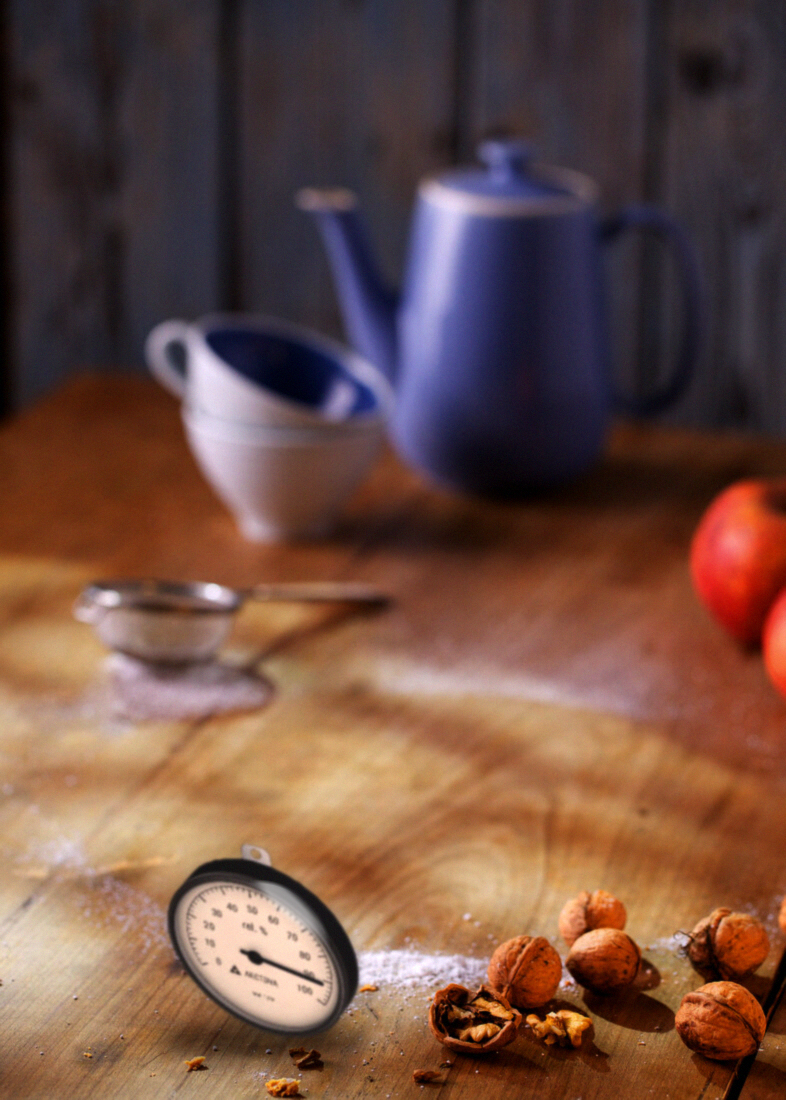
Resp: 90,%
